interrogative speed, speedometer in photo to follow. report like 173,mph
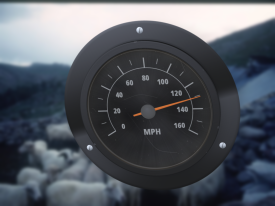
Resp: 130,mph
